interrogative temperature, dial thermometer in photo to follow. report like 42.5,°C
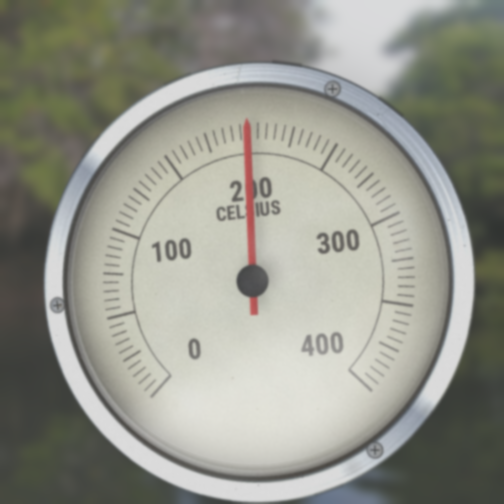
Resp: 200,°C
